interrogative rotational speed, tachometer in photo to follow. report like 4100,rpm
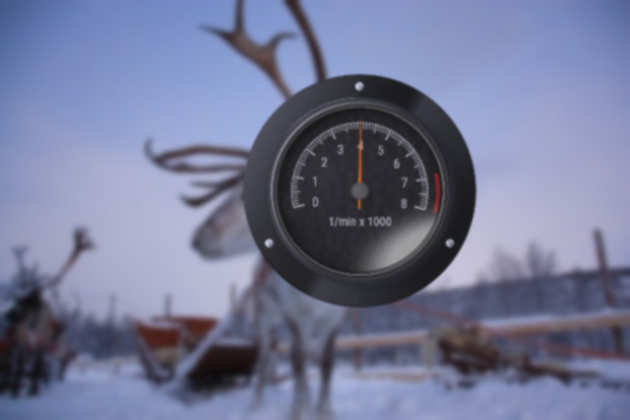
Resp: 4000,rpm
